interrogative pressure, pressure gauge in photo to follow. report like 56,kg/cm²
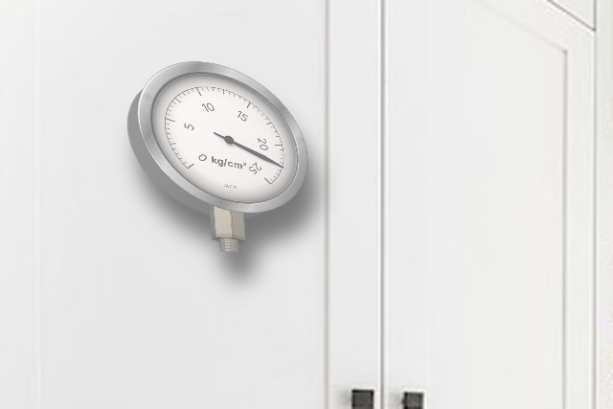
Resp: 22.5,kg/cm²
